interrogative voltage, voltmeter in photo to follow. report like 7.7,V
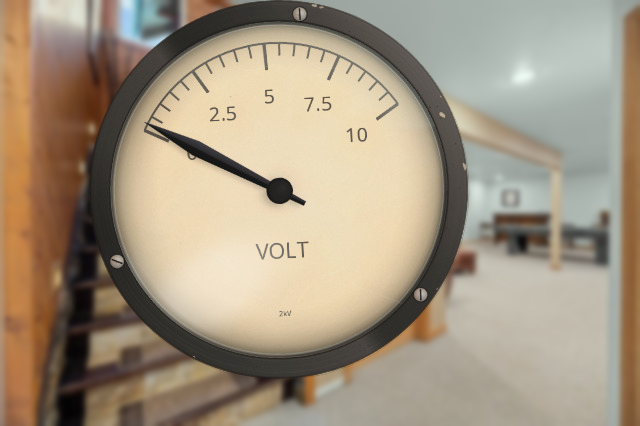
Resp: 0.25,V
